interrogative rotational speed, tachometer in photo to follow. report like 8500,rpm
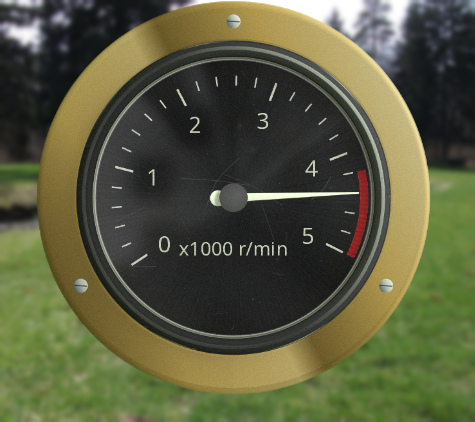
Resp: 4400,rpm
